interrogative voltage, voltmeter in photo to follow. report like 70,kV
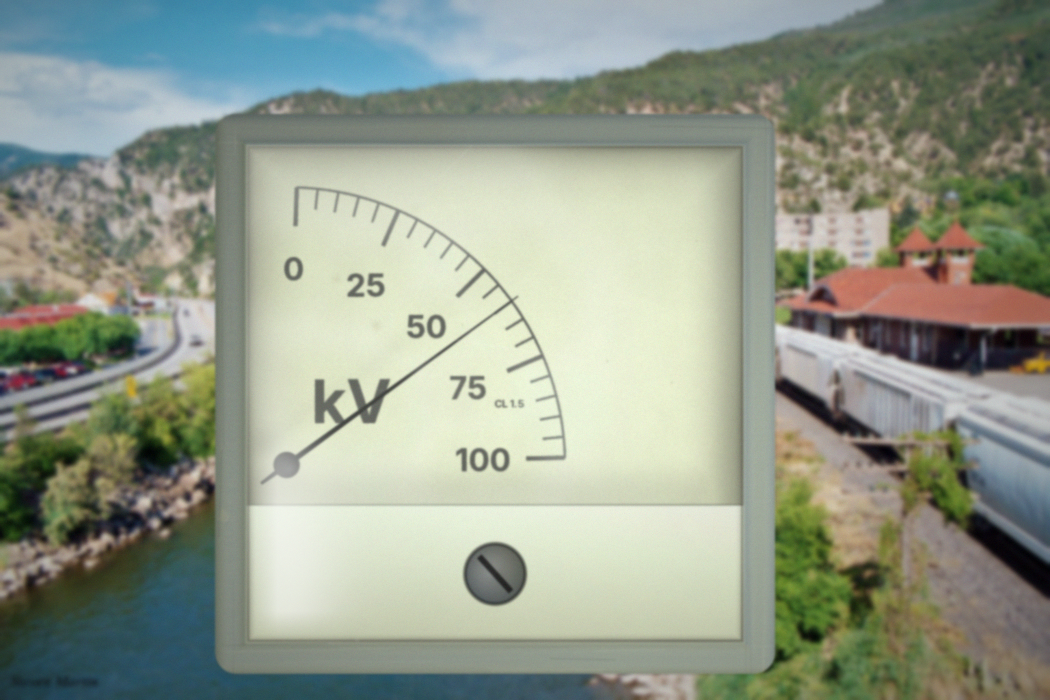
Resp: 60,kV
